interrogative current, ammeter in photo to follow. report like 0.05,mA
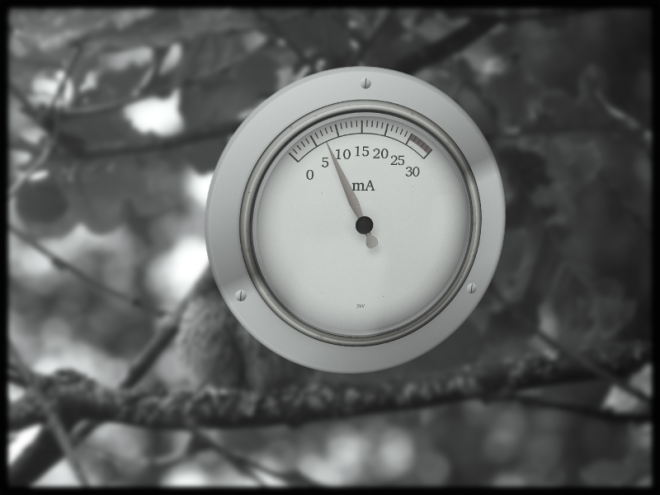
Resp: 7,mA
